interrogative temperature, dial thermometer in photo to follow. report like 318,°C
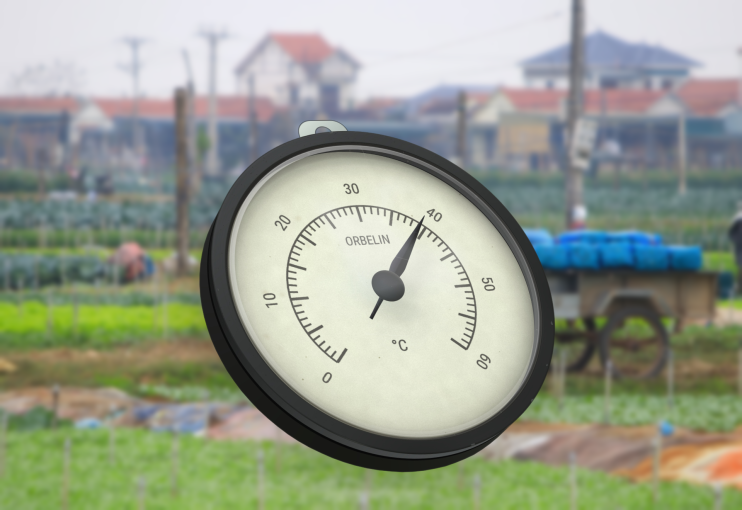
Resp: 39,°C
